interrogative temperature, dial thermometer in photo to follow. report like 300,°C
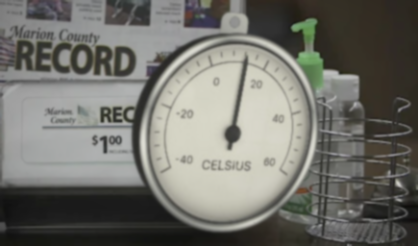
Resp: 12,°C
